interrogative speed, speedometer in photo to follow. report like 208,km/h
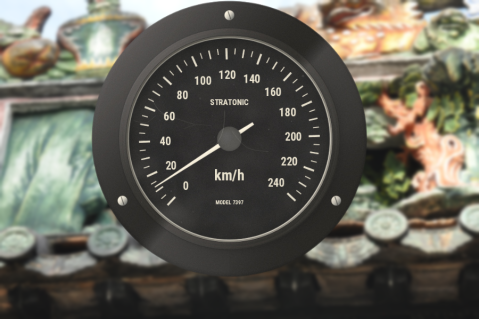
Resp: 12.5,km/h
